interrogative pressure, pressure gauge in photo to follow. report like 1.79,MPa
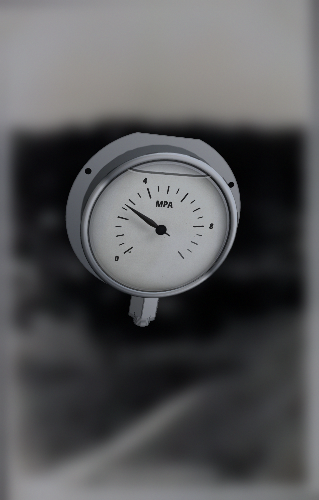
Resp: 2.75,MPa
